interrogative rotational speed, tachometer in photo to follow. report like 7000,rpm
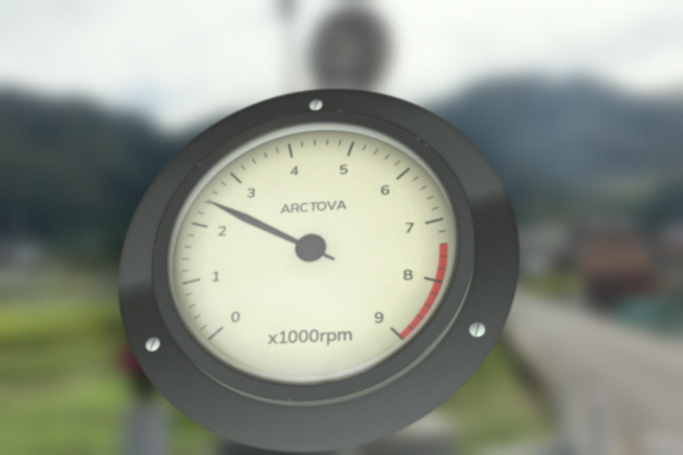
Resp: 2400,rpm
